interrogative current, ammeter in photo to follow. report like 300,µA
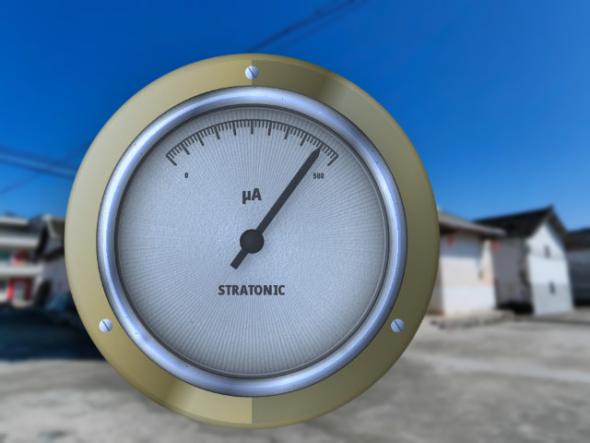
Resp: 450,µA
